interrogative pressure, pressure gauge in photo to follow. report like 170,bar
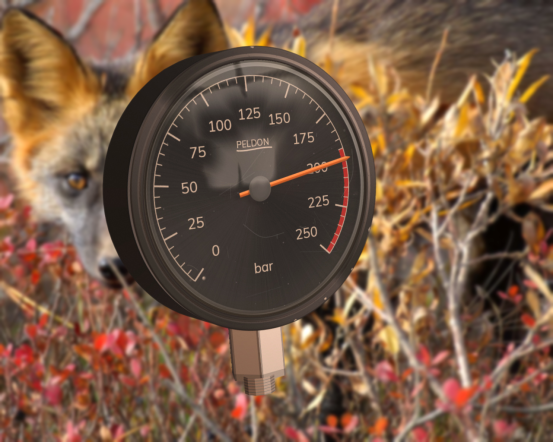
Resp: 200,bar
